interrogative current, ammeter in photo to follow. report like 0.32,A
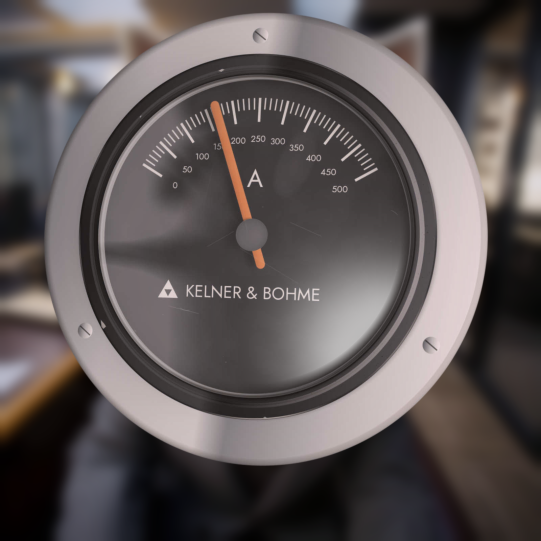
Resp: 170,A
